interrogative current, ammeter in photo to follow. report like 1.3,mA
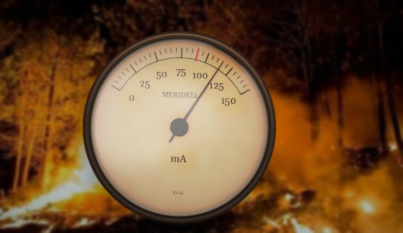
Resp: 115,mA
